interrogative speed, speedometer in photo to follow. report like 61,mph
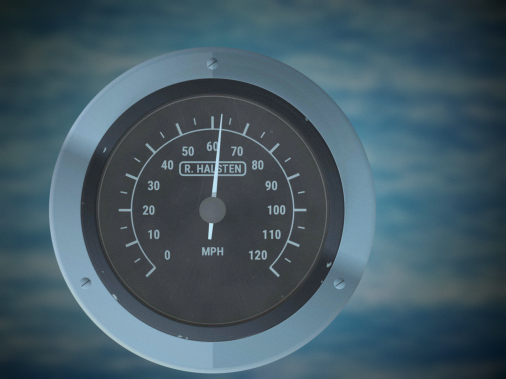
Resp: 62.5,mph
